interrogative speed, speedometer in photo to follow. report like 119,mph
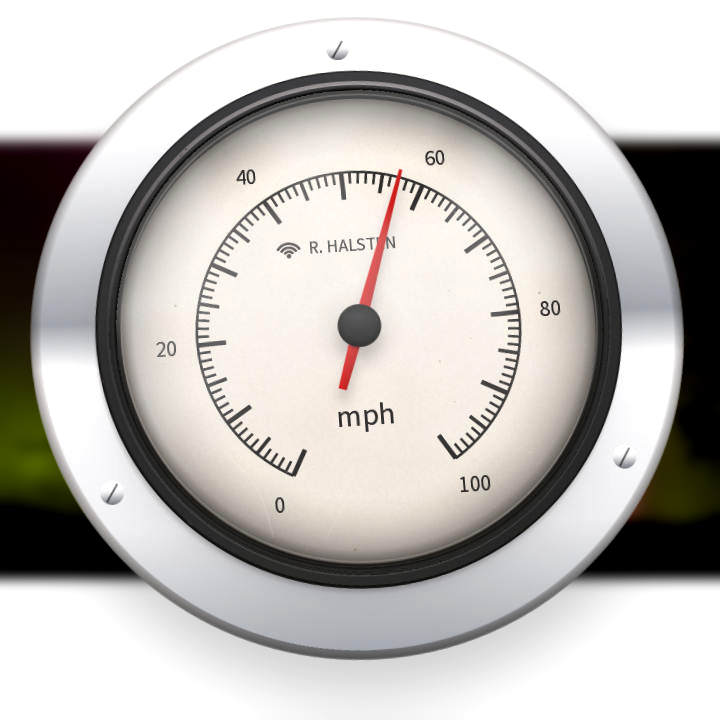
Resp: 57,mph
